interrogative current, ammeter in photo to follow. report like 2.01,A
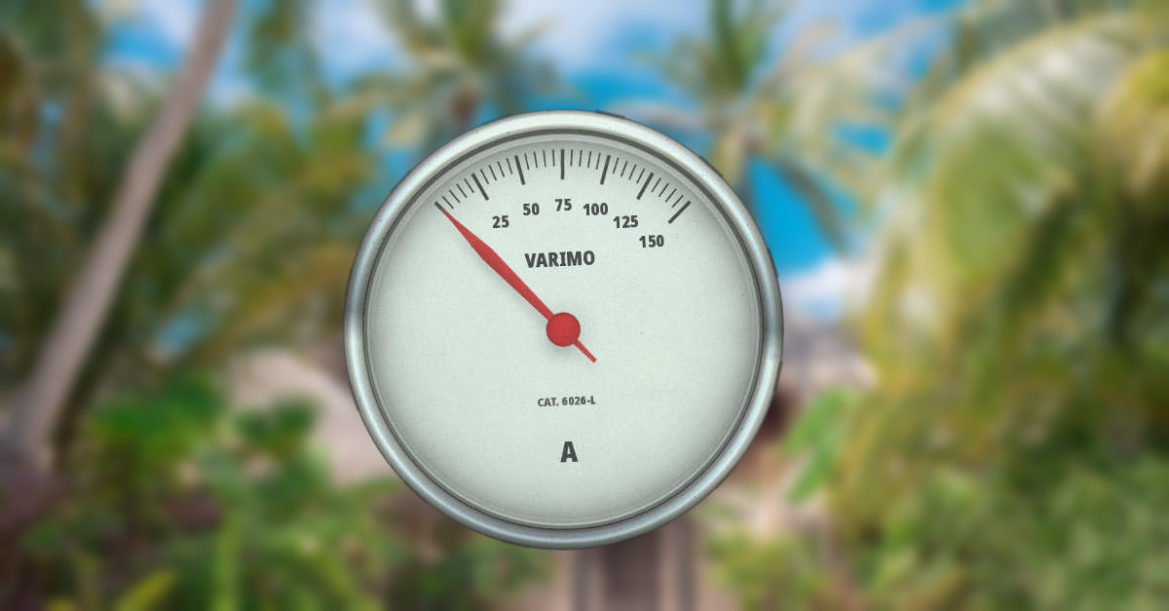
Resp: 0,A
